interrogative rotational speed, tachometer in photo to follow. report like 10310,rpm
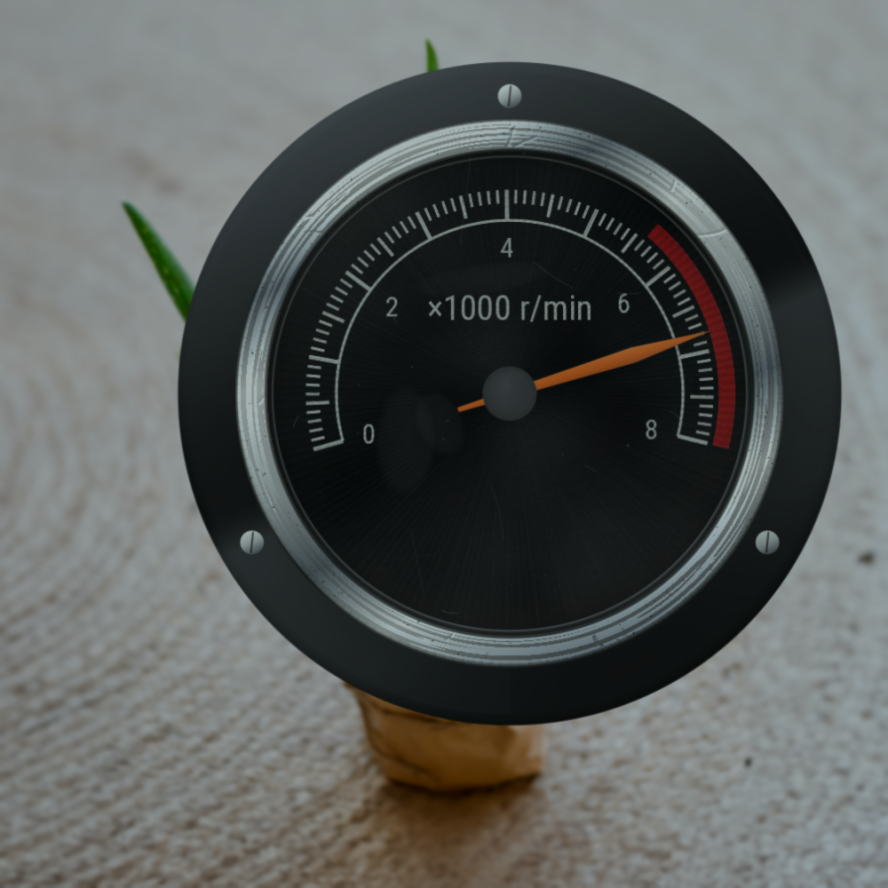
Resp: 6800,rpm
